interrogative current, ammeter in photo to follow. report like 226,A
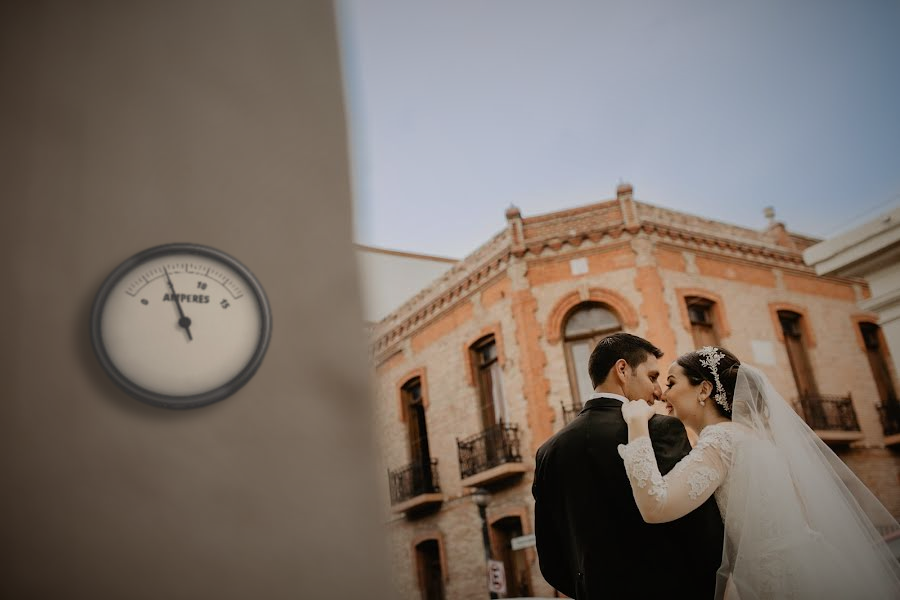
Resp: 5,A
